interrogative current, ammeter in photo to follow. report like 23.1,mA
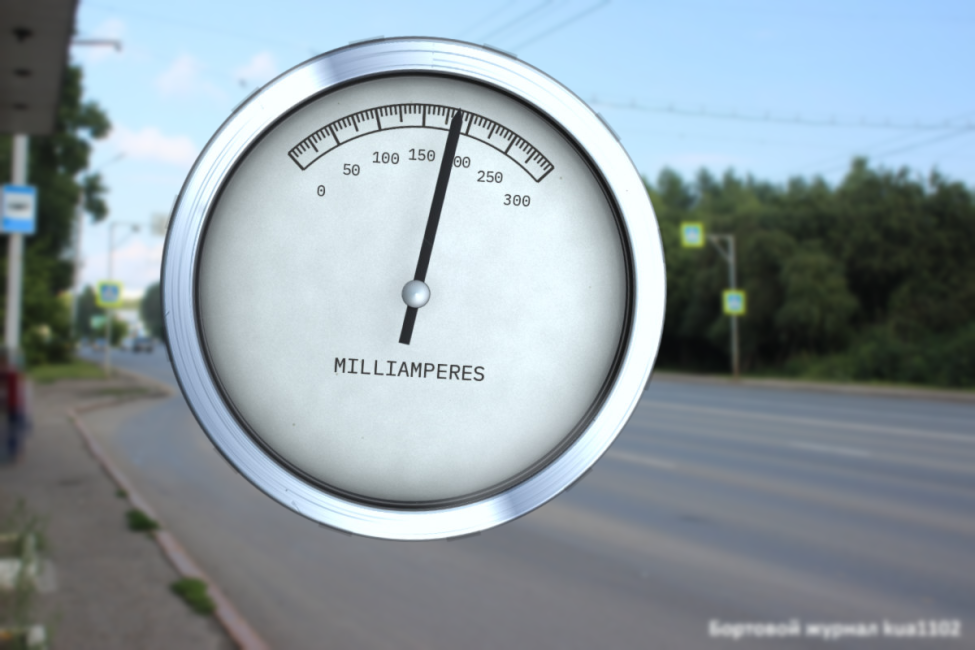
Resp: 185,mA
